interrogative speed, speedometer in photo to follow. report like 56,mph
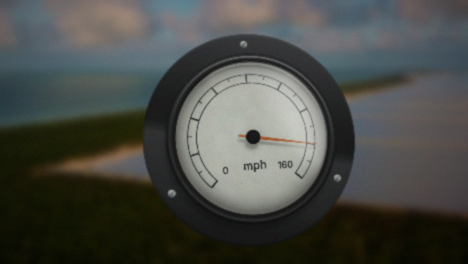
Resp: 140,mph
